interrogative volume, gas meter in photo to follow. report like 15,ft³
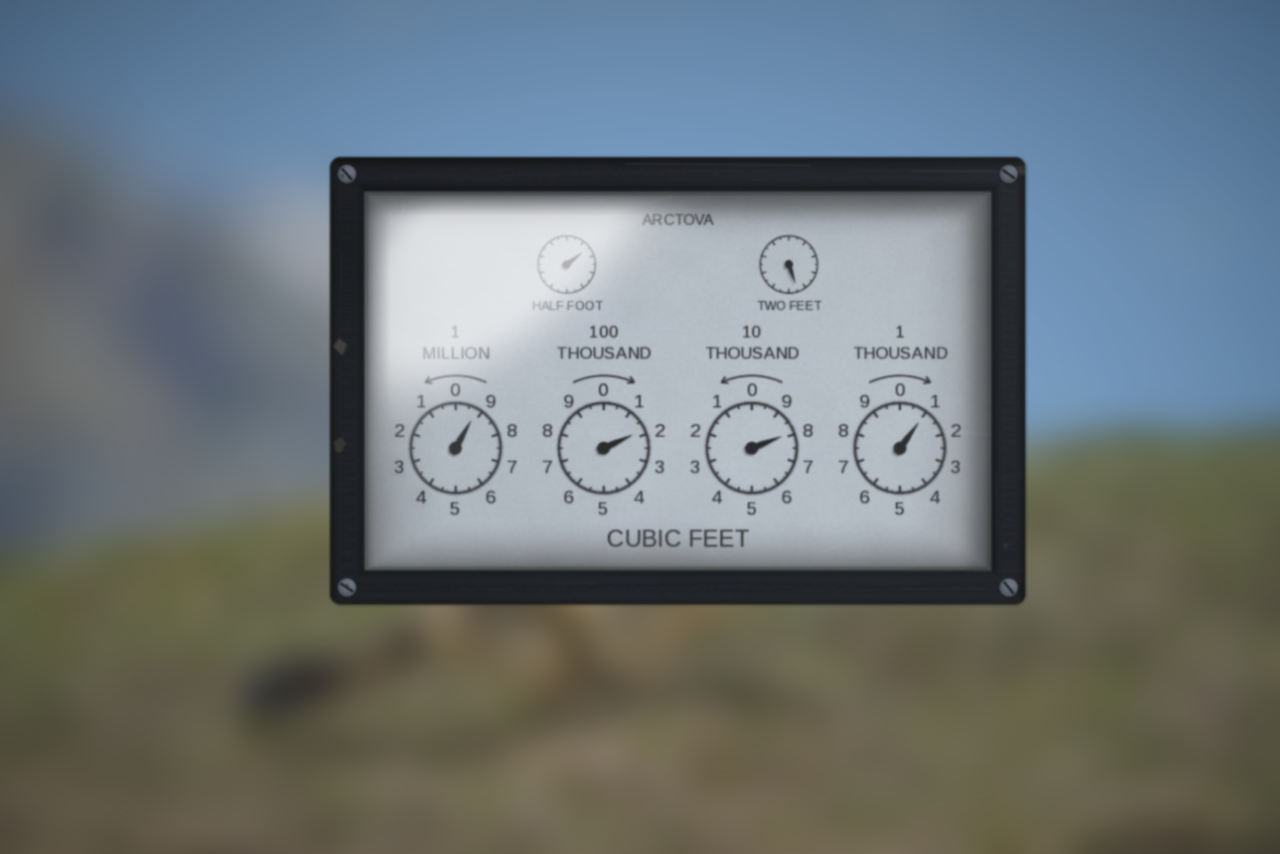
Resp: 918100,ft³
